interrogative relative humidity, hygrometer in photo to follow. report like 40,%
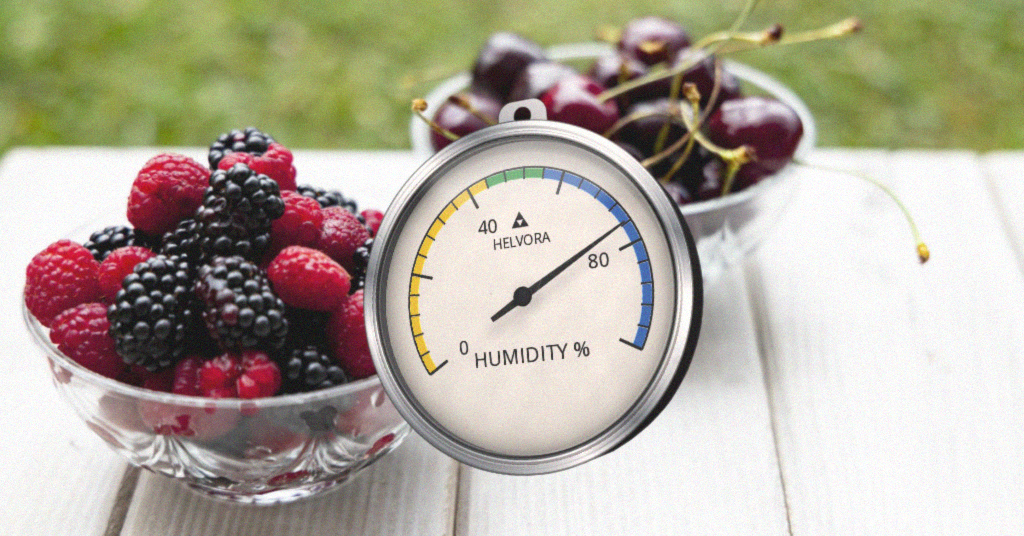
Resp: 76,%
